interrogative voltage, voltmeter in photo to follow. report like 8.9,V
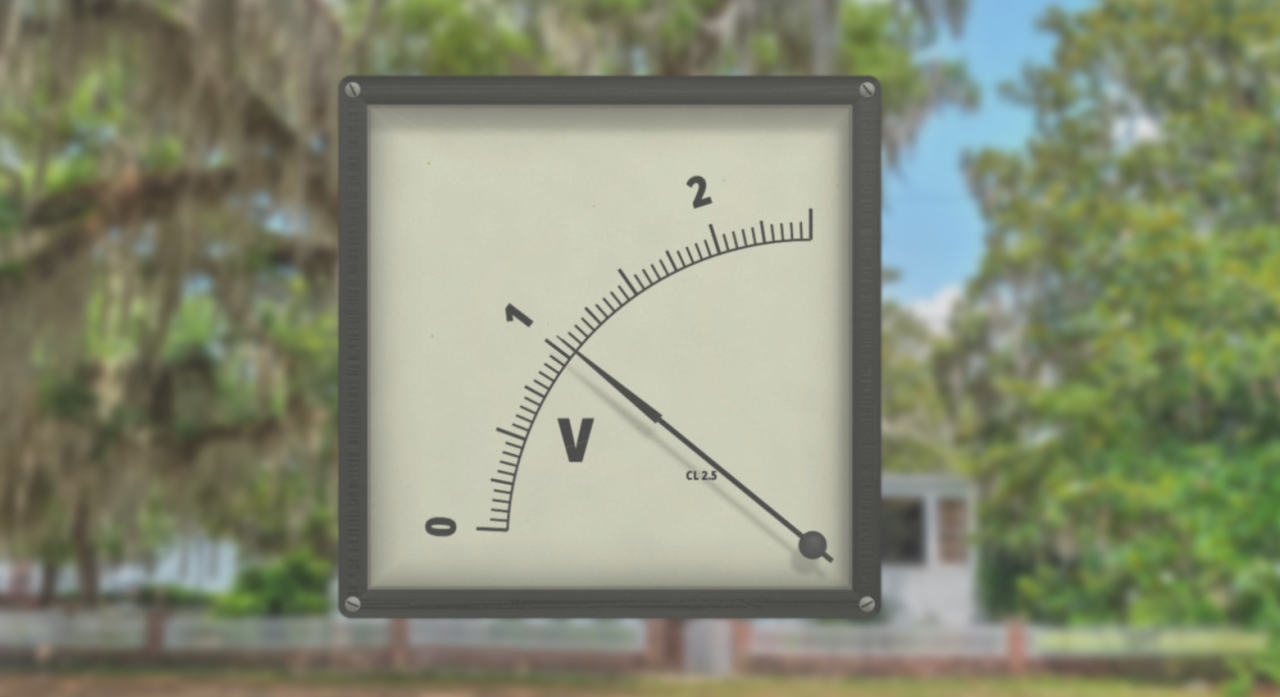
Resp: 1.05,V
